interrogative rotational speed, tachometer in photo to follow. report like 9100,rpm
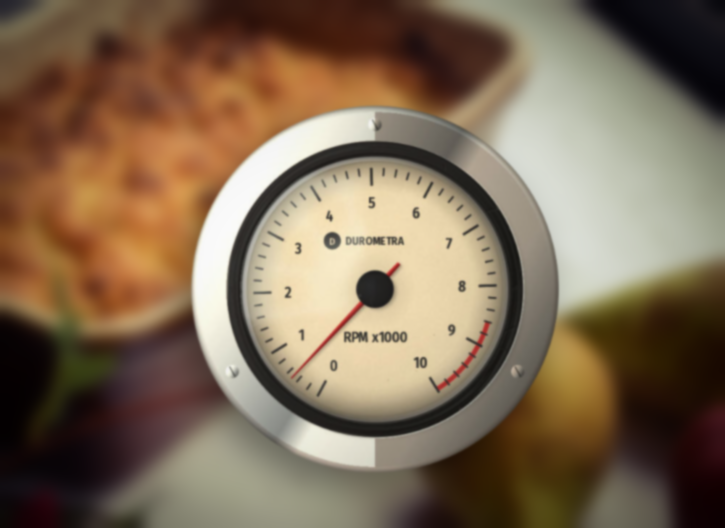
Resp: 500,rpm
